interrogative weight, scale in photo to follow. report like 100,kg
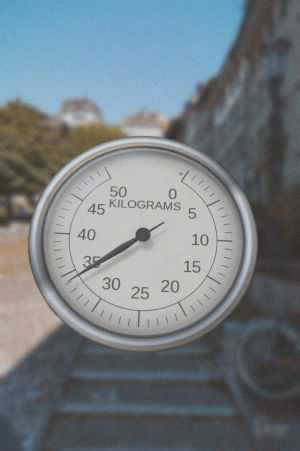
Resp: 34,kg
